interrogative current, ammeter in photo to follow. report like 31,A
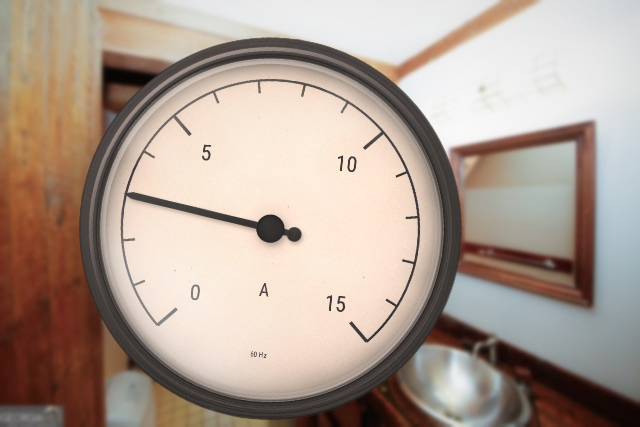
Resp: 3,A
